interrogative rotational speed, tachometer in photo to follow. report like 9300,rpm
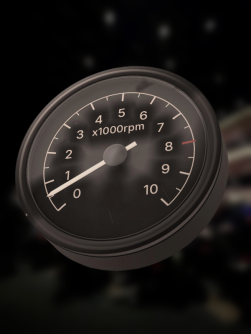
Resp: 500,rpm
